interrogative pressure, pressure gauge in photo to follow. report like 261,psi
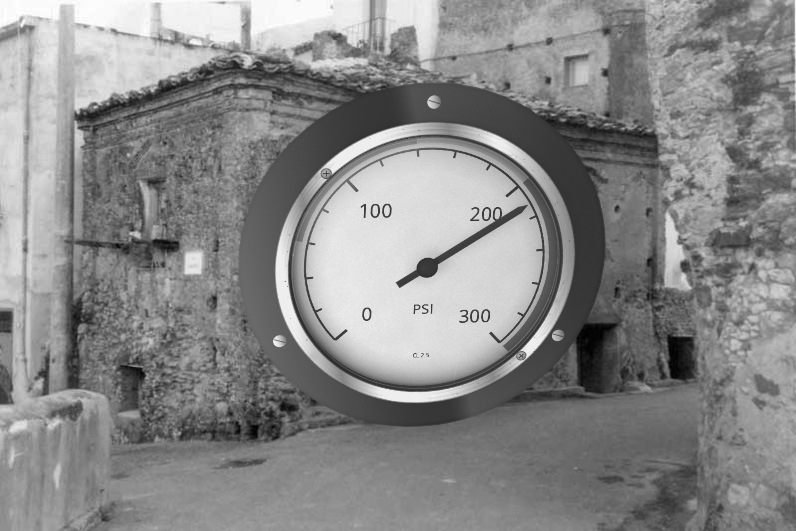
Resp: 210,psi
